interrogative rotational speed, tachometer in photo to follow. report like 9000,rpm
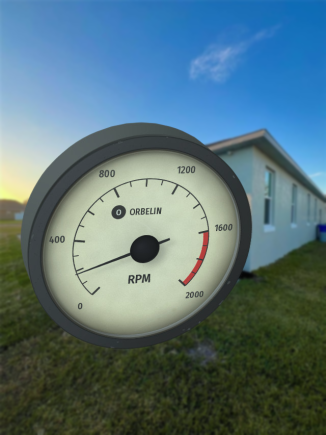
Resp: 200,rpm
